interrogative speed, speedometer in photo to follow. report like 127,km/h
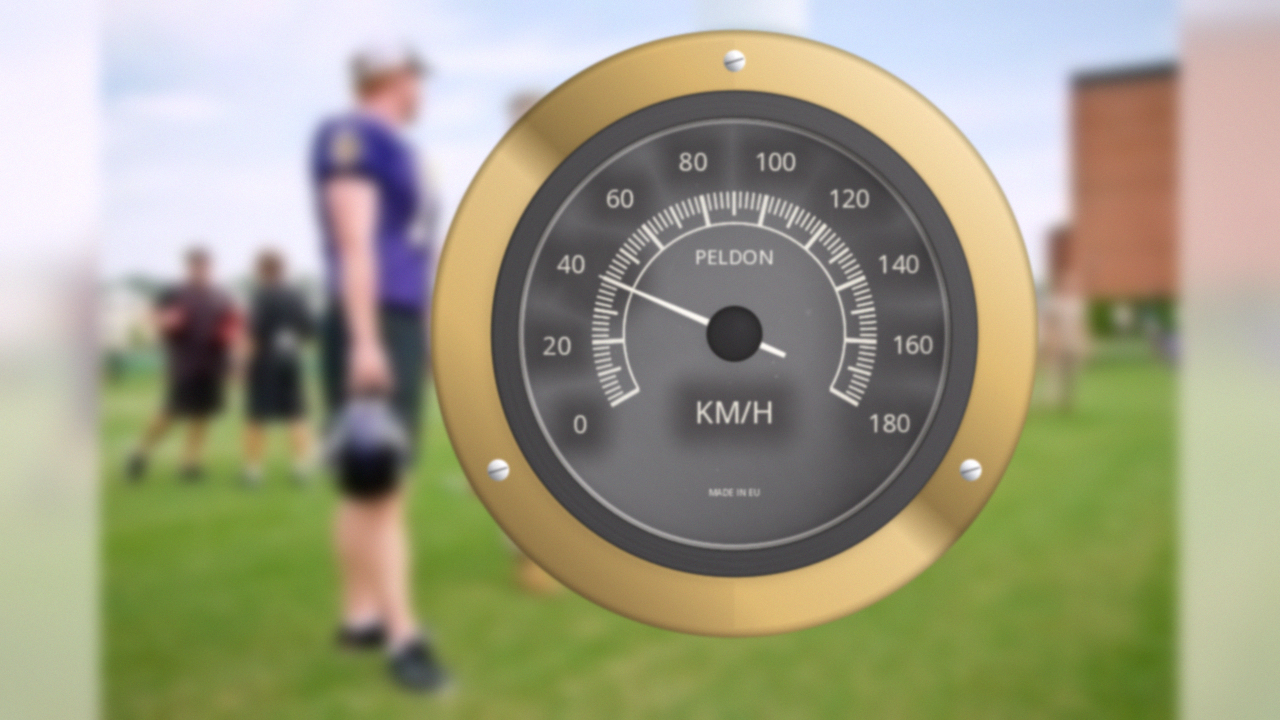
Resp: 40,km/h
